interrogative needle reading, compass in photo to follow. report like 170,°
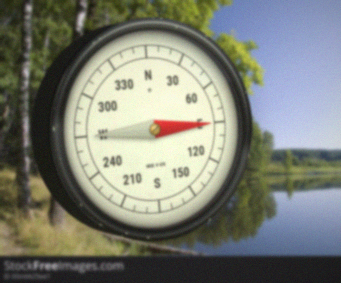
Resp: 90,°
